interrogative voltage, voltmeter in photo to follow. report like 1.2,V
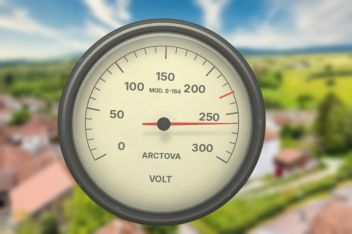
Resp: 260,V
